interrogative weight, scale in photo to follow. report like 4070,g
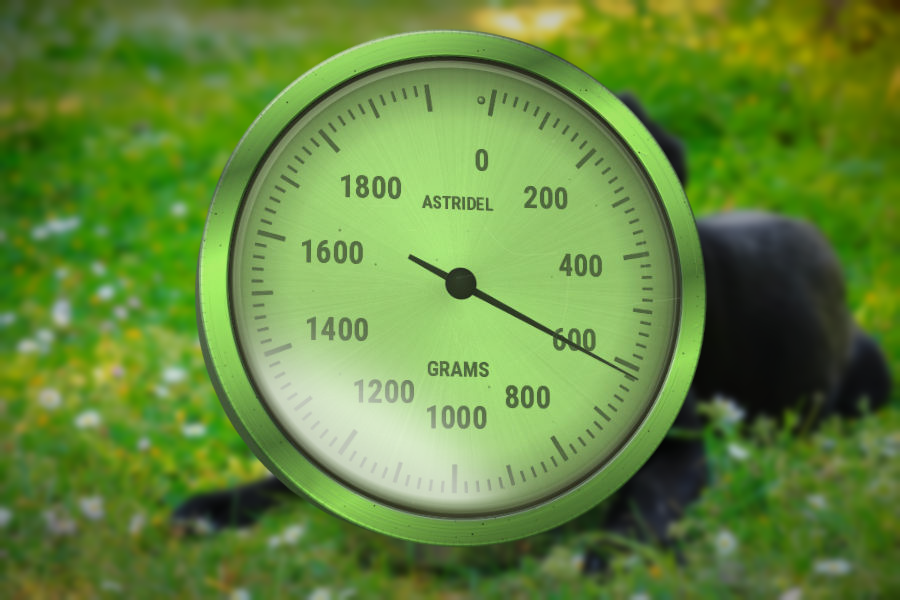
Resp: 620,g
